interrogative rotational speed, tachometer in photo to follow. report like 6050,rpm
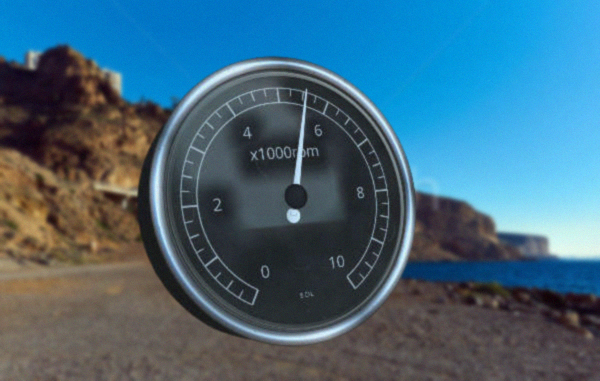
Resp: 5500,rpm
